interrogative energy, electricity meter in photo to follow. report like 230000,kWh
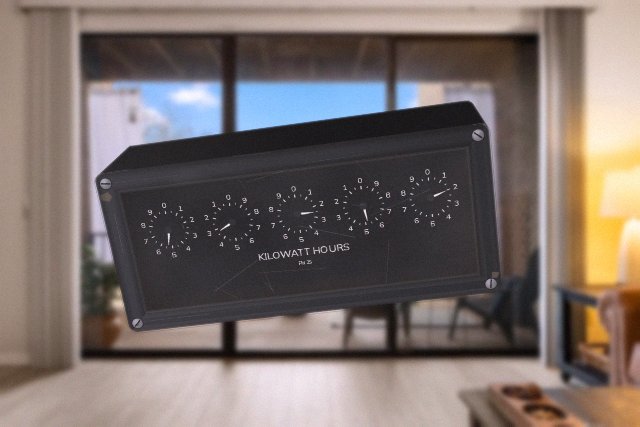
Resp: 53252,kWh
